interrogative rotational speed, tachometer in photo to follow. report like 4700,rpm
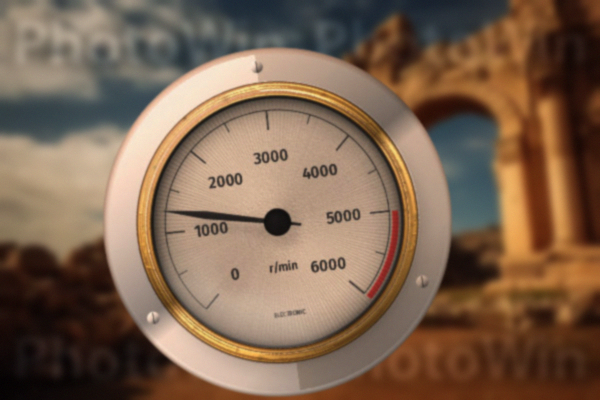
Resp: 1250,rpm
